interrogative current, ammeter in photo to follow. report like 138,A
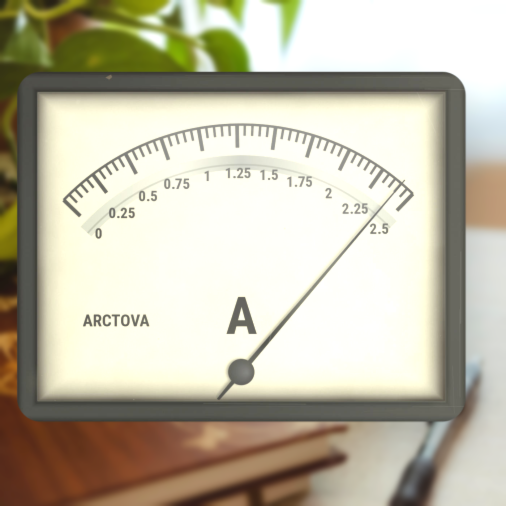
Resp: 2.4,A
